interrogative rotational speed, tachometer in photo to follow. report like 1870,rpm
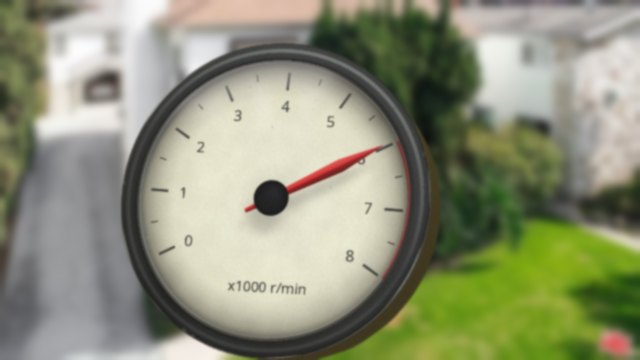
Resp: 6000,rpm
